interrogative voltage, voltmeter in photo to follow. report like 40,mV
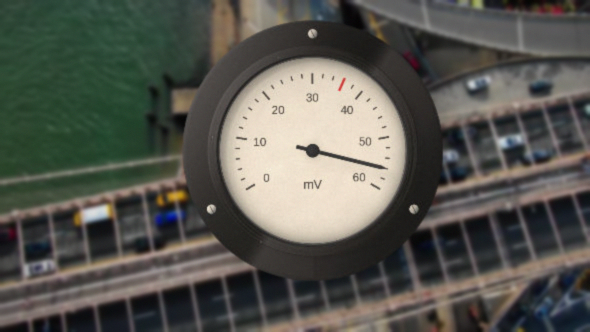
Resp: 56,mV
